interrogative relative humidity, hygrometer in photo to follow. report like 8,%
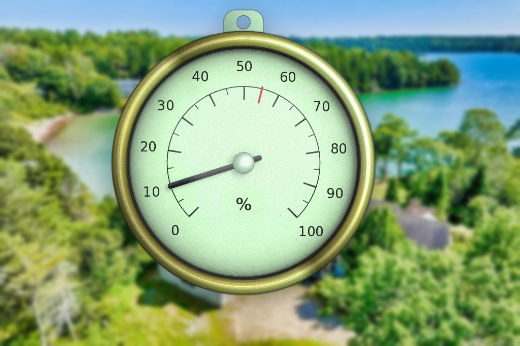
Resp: 10,%
